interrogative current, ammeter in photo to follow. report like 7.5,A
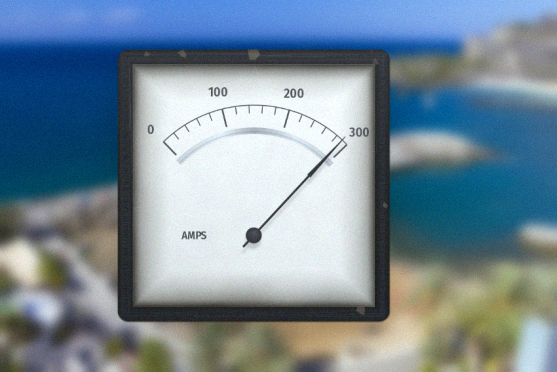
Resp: 290,A
